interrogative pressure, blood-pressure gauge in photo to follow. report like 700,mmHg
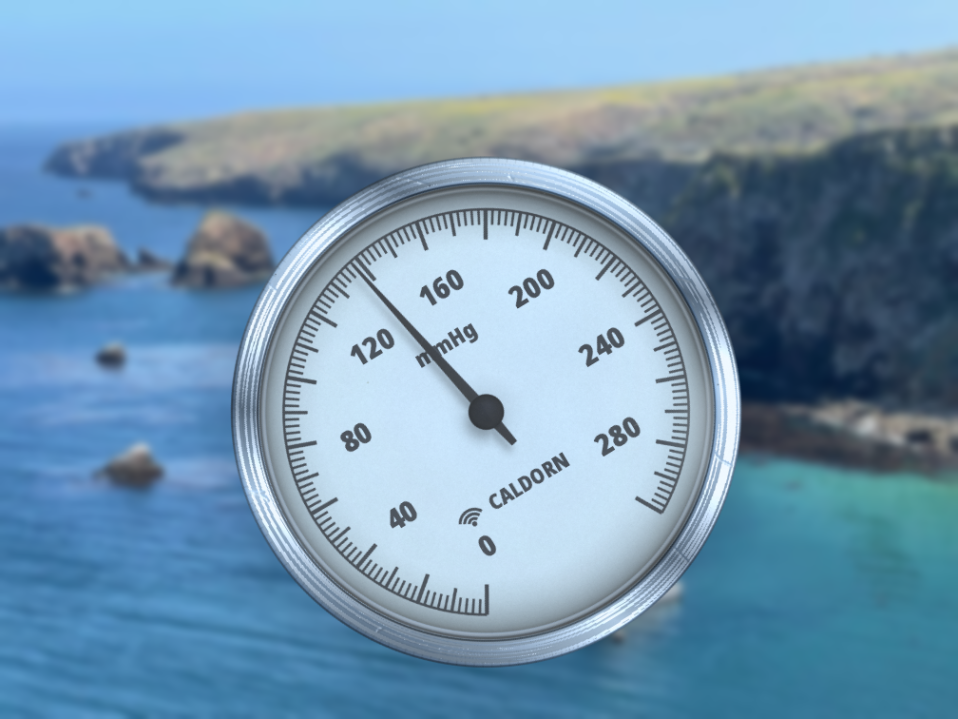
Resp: 138,mmHg
